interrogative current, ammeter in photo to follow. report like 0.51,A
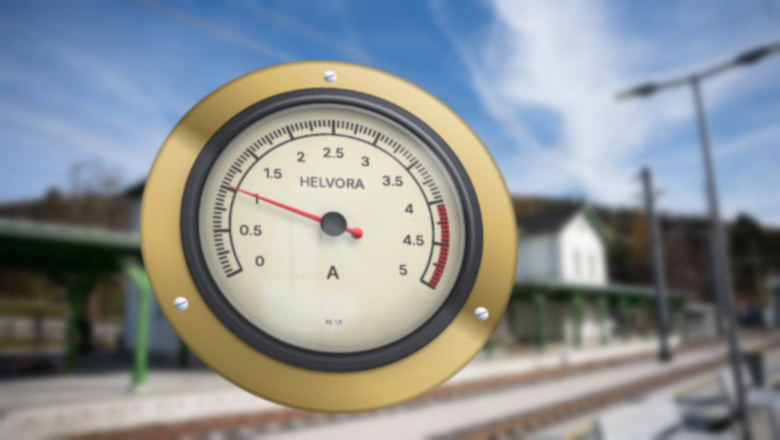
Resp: 1,A
